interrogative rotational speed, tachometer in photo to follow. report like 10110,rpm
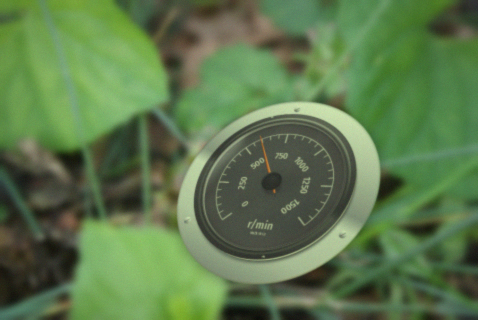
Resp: 600,rpm
